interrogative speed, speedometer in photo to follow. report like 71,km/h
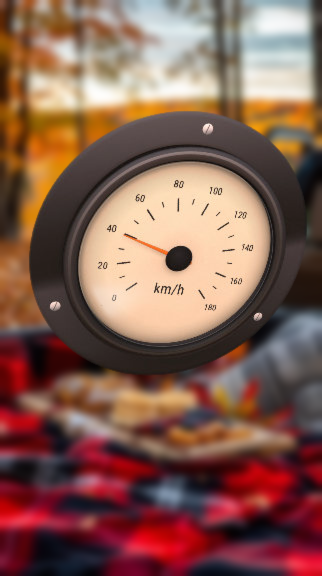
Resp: 40,km/h
